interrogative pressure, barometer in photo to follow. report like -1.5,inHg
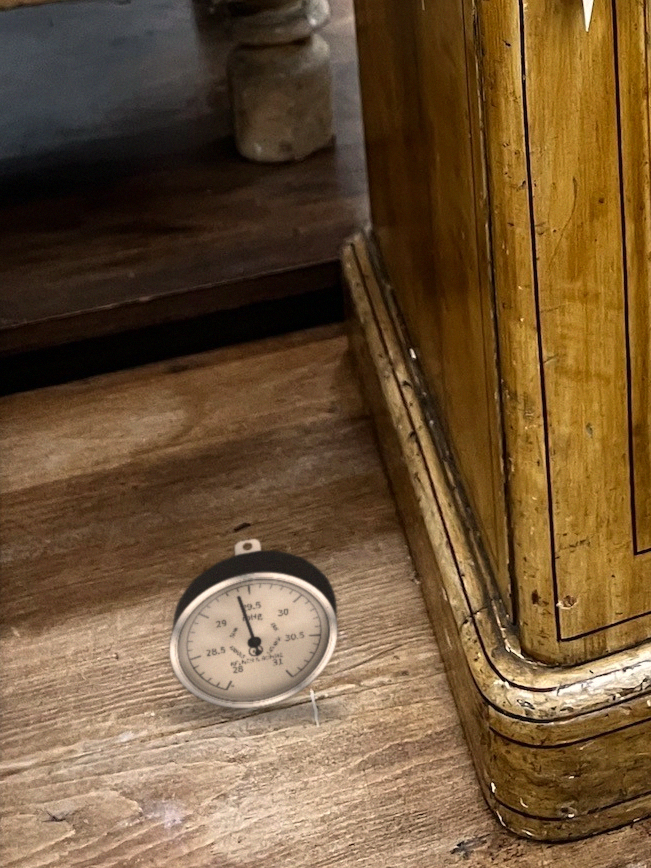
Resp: 29.4,inHg
